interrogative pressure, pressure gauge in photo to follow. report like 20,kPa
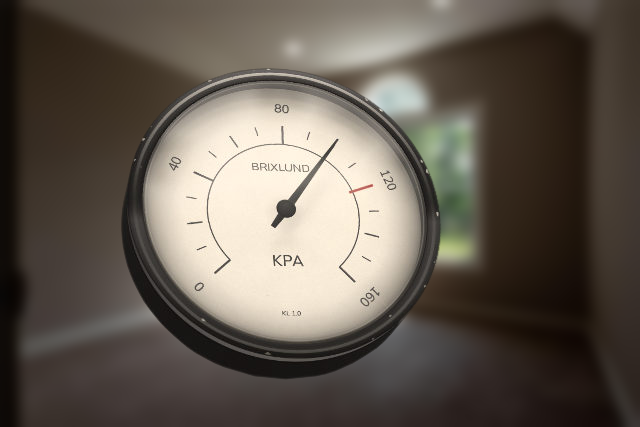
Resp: 100,kPa
